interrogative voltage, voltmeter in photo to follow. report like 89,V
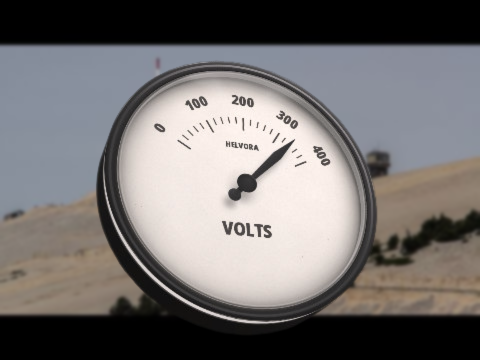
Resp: 340,V
